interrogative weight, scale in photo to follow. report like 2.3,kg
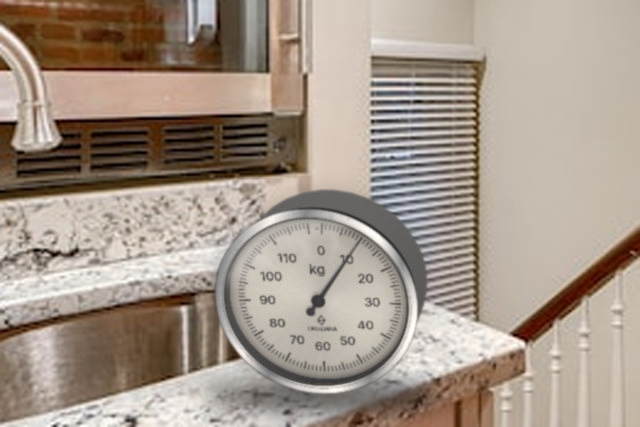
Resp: 10,kg
